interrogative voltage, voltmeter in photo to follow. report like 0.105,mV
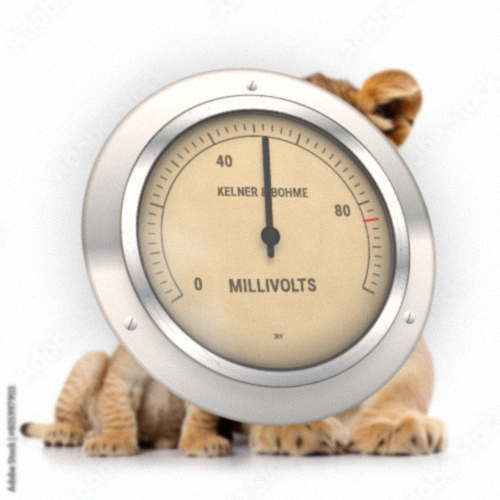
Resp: 52,mV
